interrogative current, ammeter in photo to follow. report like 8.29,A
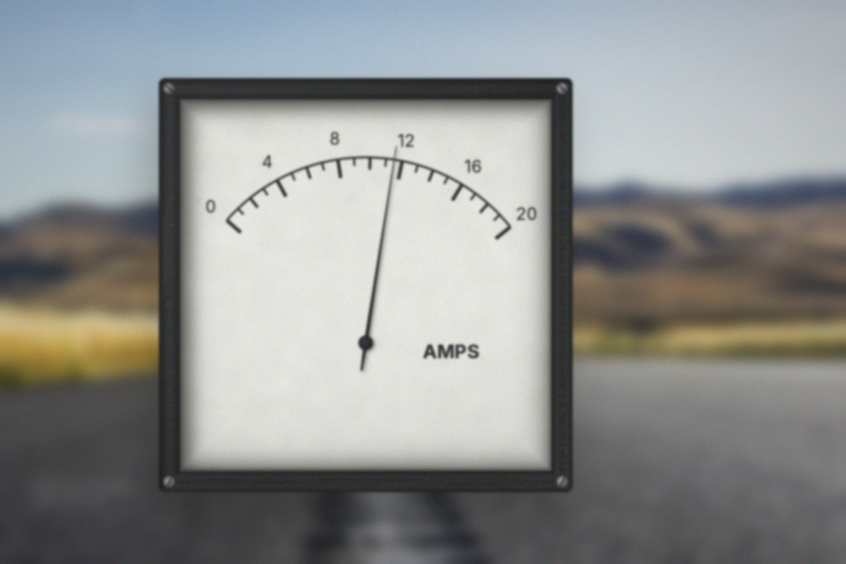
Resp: 11.5,A
